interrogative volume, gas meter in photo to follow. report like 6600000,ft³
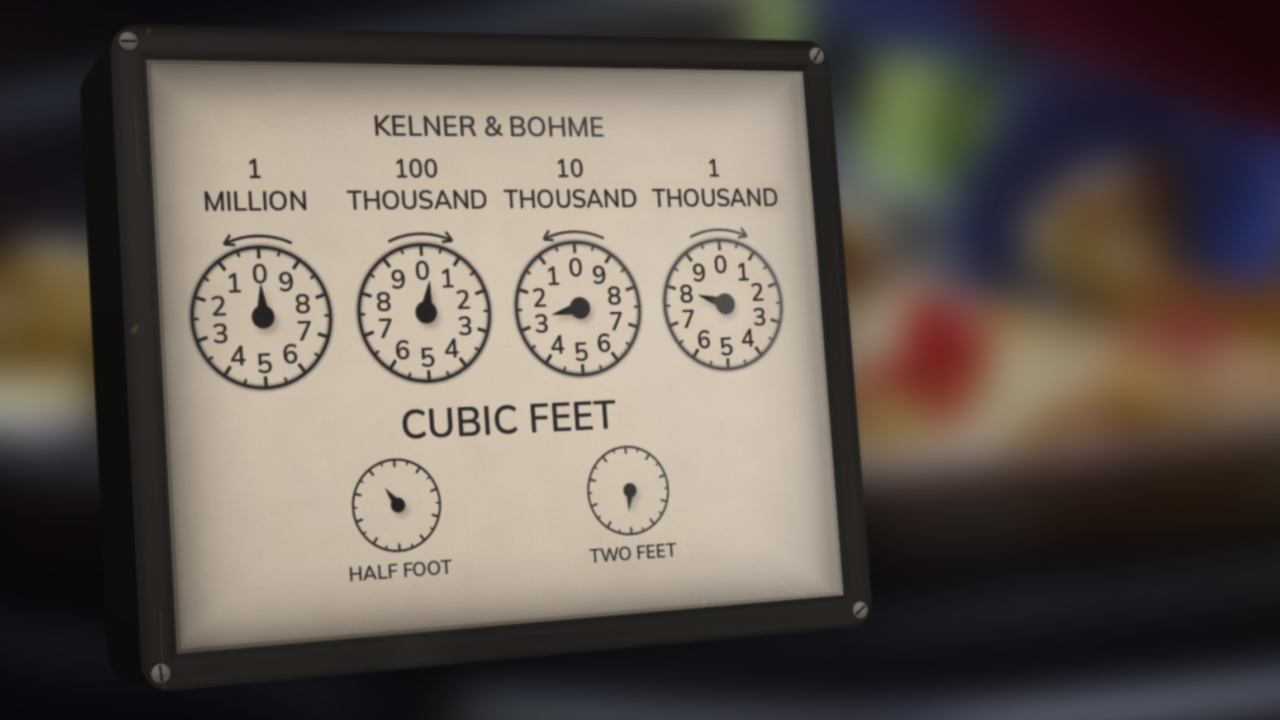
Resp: 2800,ft³
